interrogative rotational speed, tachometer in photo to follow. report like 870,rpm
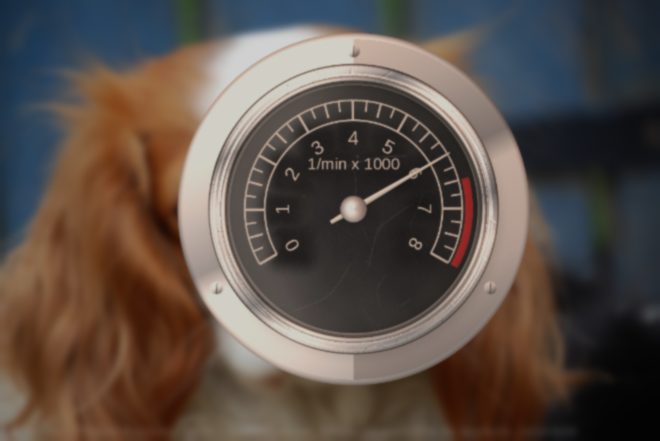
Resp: 6000,rpm
